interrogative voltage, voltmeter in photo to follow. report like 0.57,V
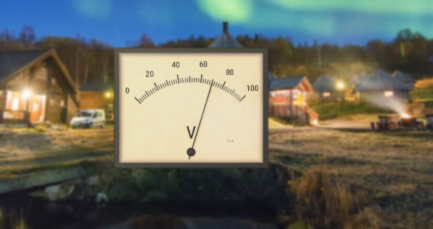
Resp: 70,V
